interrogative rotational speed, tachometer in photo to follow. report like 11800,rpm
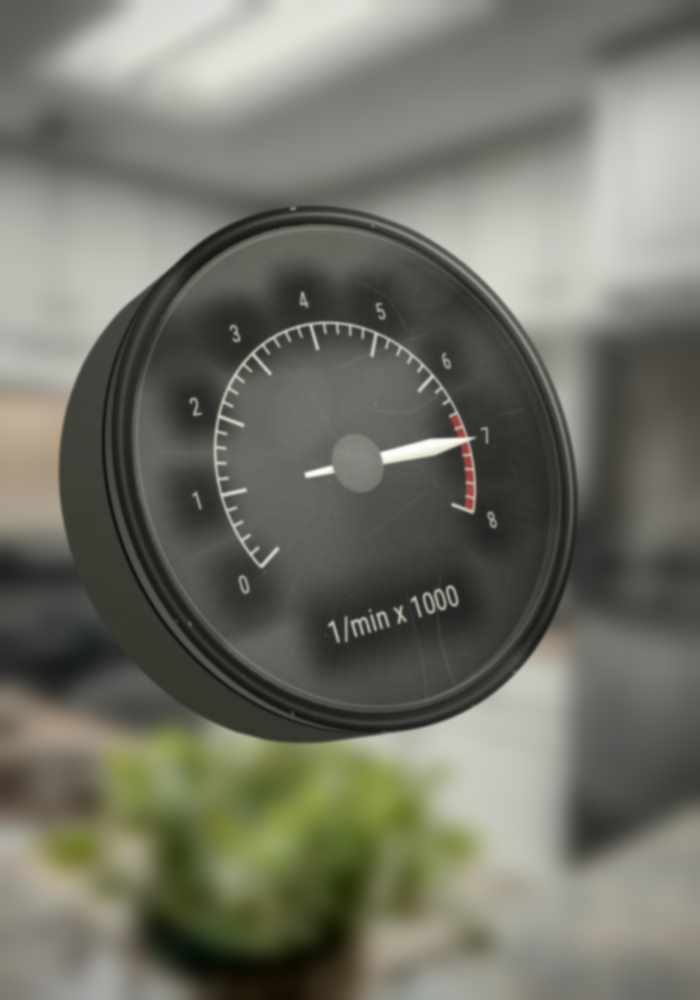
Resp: 7000,rpm
